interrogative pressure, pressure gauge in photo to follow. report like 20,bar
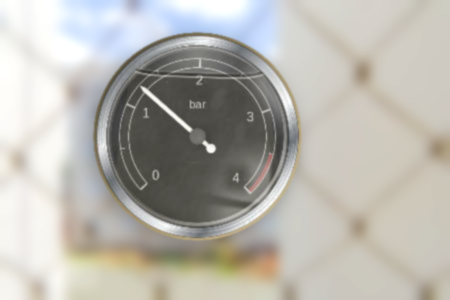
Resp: 1.25,bar
